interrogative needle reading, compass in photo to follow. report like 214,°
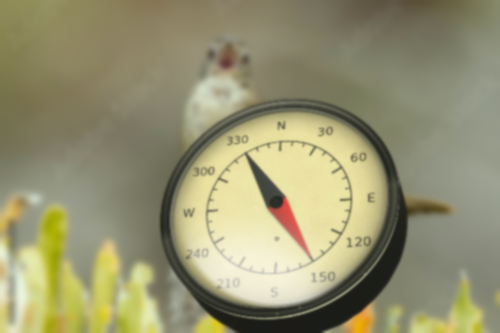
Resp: 150,°
